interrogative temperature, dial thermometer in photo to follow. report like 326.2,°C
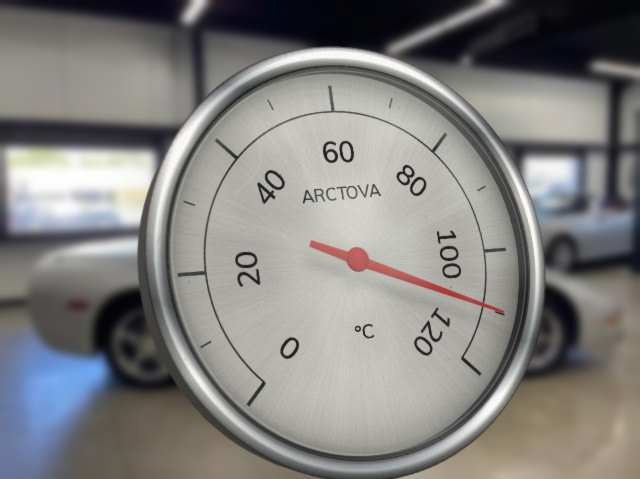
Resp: 110,°C
